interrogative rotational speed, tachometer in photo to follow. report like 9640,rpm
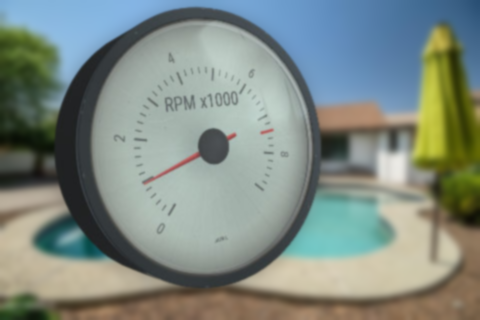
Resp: 1000,rpm
